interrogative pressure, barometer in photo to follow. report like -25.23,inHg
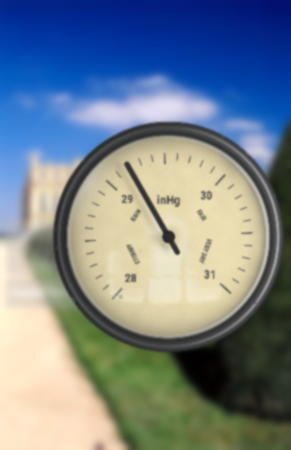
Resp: 29.2,inHg
